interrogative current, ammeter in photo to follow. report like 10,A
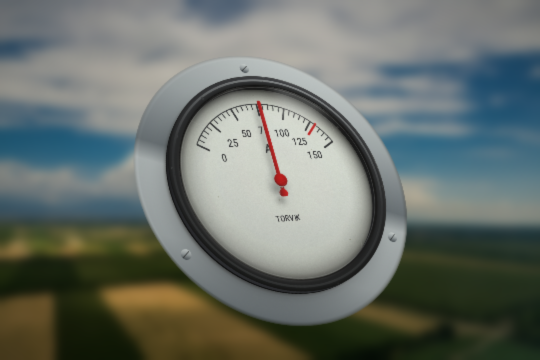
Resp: 75,A
